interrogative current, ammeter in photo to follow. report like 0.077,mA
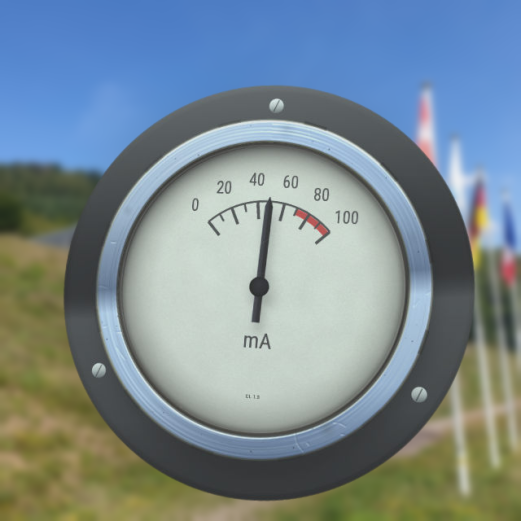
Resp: 50,mA
